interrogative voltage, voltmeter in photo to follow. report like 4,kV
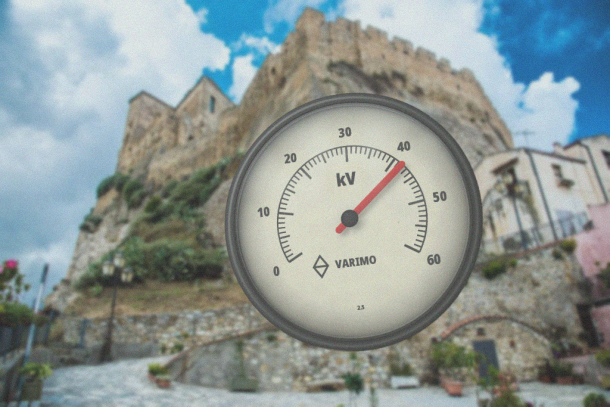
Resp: 42,kV
